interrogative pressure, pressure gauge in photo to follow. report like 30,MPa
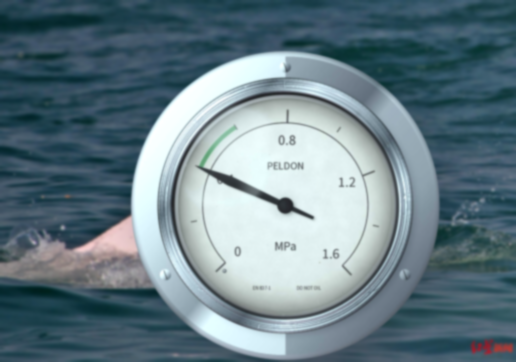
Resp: 0.4,MPa
